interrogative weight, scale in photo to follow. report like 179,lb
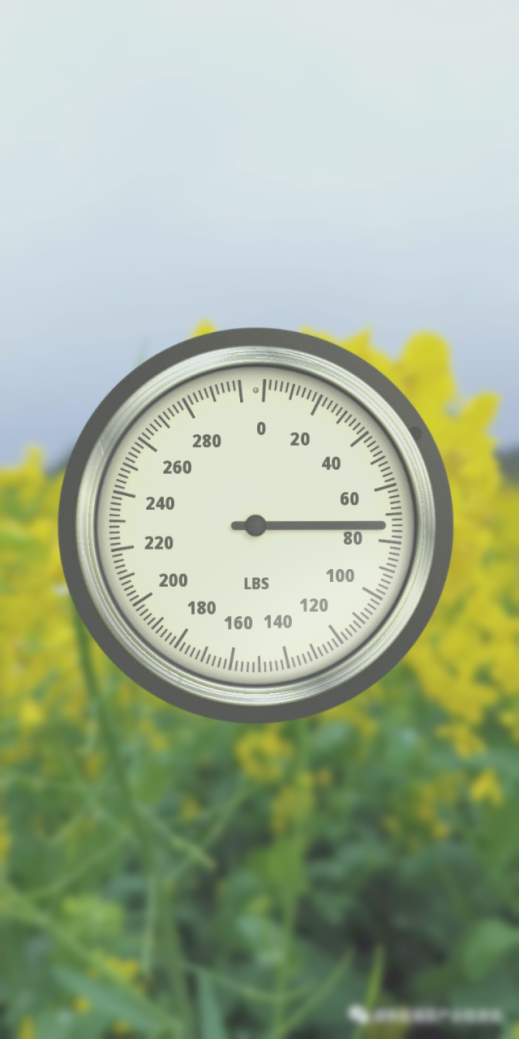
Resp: 74,lb
